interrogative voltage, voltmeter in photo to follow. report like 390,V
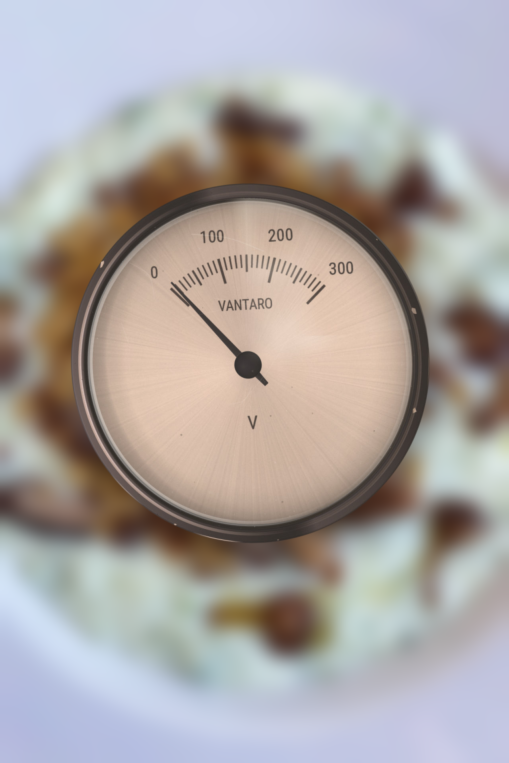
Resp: 10,V
